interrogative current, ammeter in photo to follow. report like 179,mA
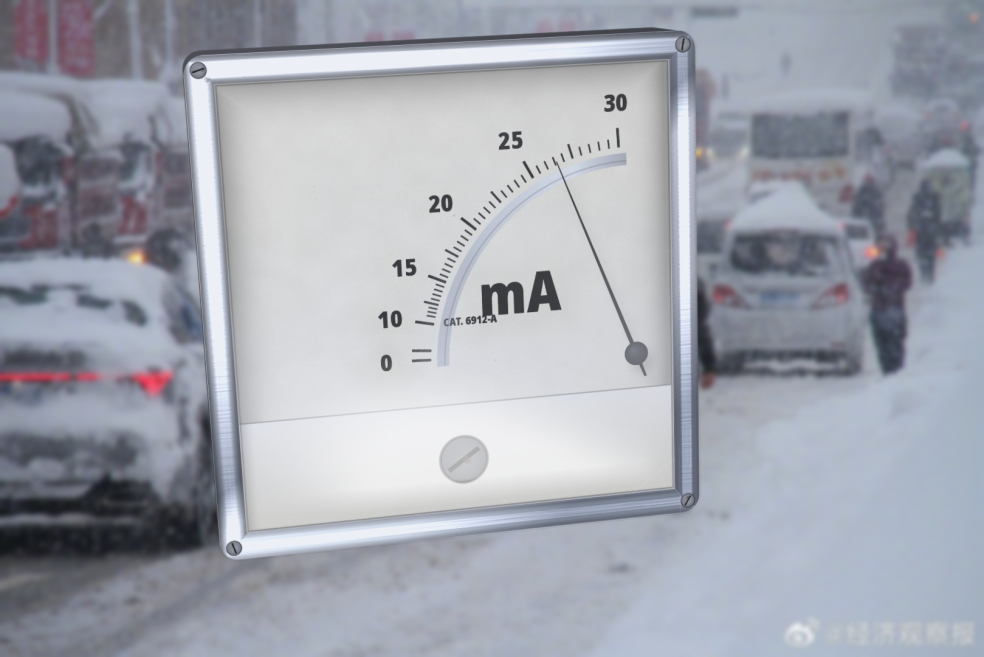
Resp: 26.5,mA
